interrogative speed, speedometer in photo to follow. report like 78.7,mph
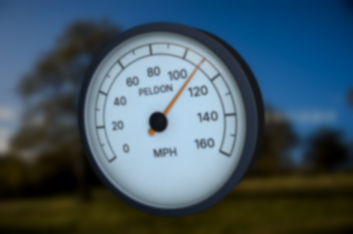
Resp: 110,mph
